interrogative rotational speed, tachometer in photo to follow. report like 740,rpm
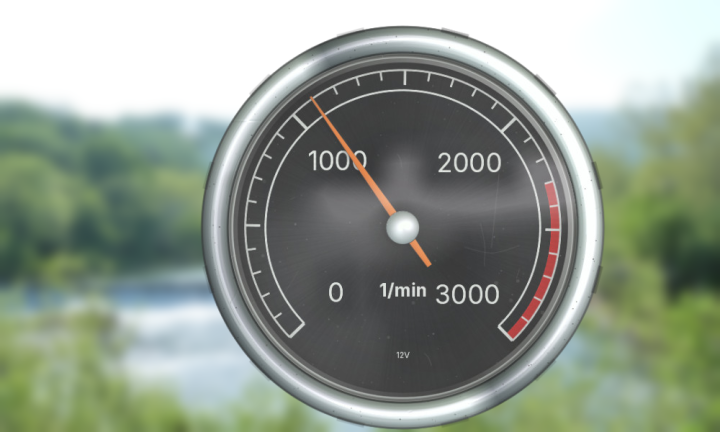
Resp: 1100,rpm
